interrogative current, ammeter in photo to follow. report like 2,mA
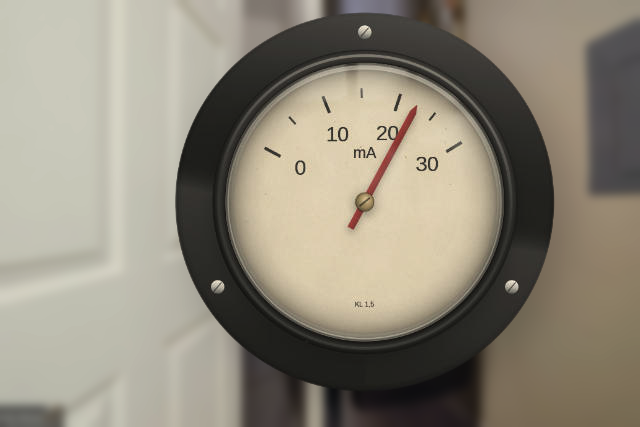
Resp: 22.5,mA
